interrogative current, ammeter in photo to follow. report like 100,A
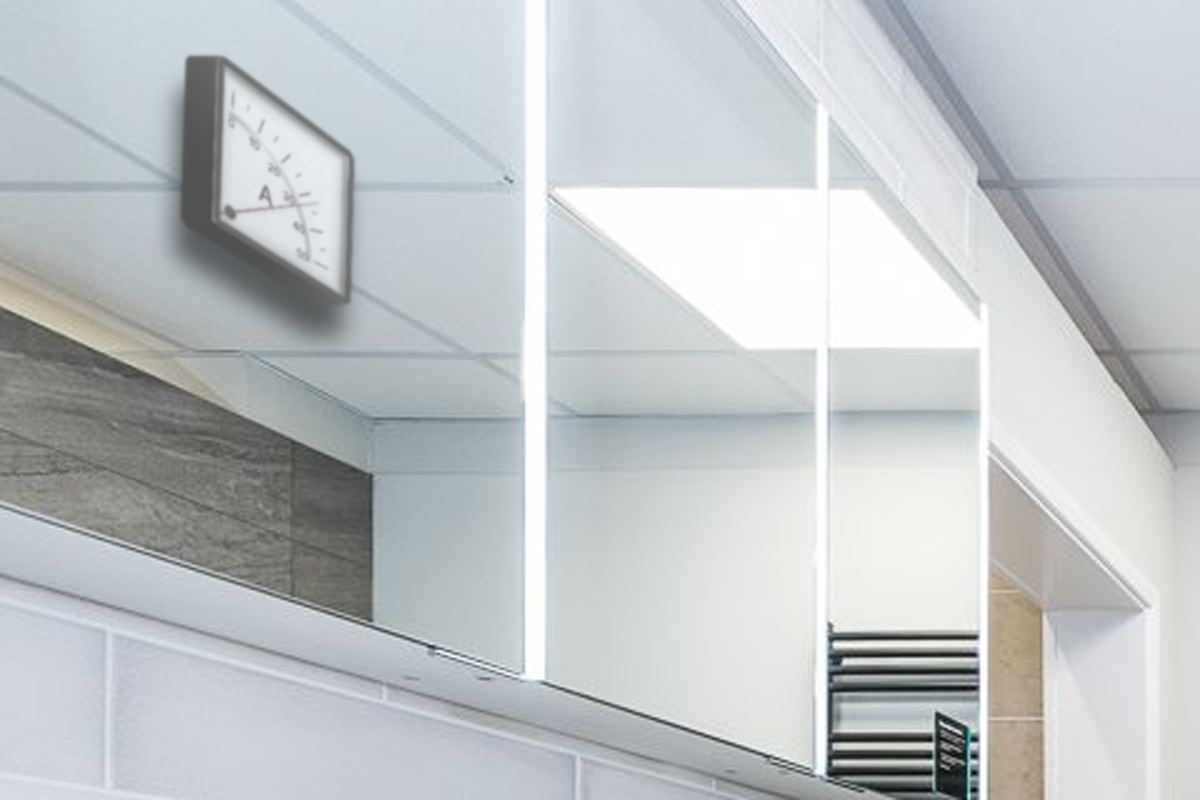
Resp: 32.5,A
